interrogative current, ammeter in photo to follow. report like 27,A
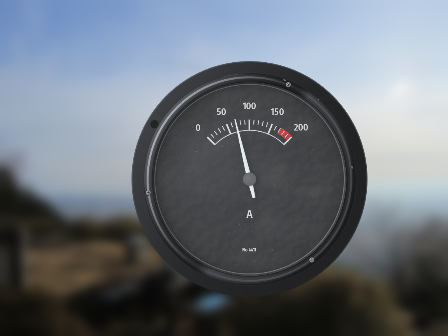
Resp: 70,A
